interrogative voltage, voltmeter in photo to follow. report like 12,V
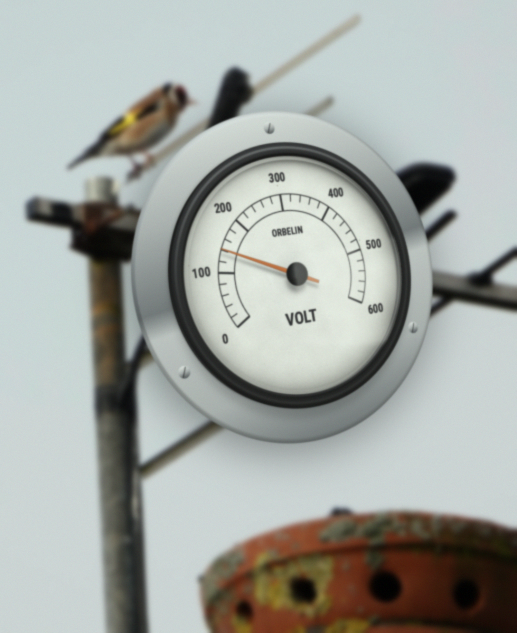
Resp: 140,V
